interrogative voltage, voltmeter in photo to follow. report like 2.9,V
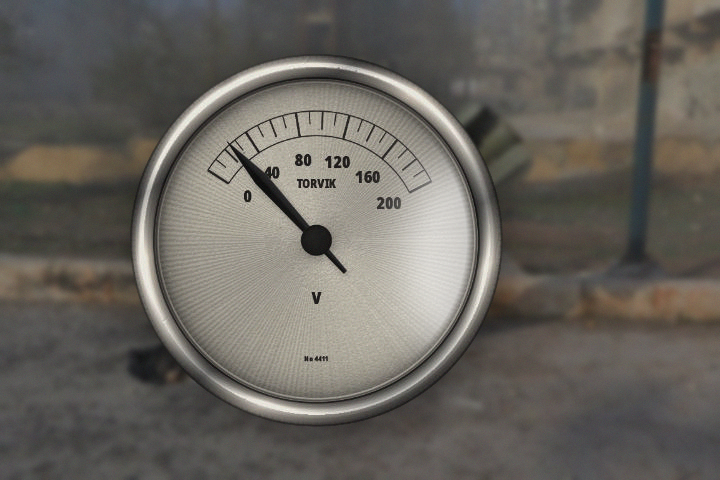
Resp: 25,V
